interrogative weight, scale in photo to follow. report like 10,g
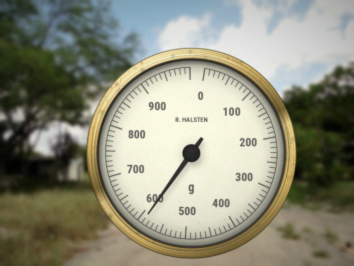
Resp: 590,g
